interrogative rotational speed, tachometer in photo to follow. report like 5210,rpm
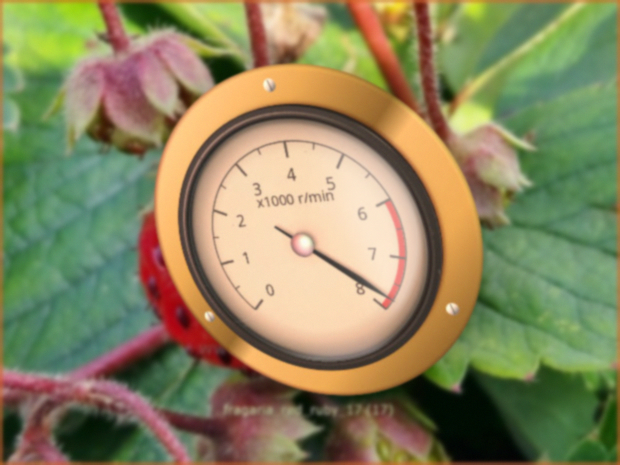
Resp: 7750,rpm
